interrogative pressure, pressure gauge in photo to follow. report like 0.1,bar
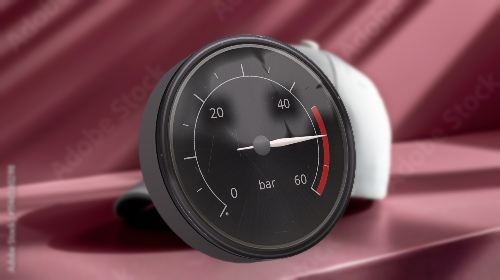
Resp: 50,bar
